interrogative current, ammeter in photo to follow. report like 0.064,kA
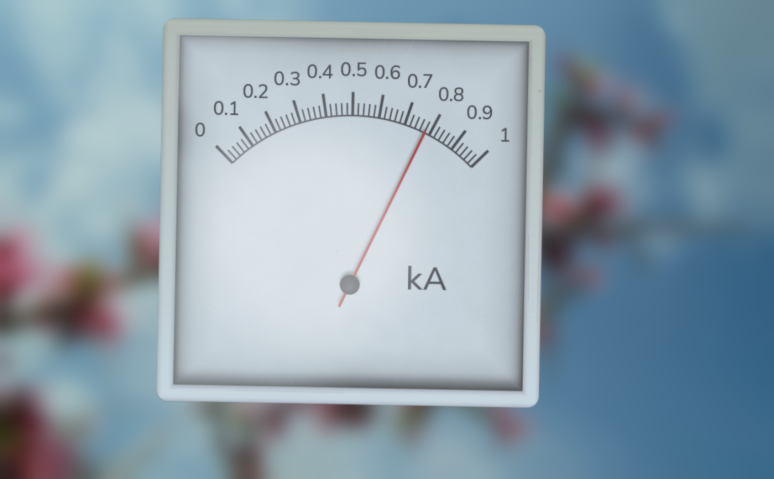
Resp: 0.78,kA
